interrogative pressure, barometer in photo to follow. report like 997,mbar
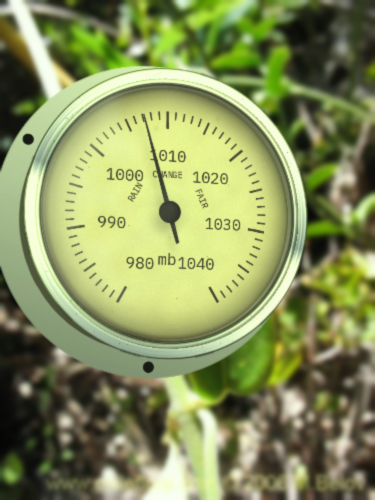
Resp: 1007,mbar
